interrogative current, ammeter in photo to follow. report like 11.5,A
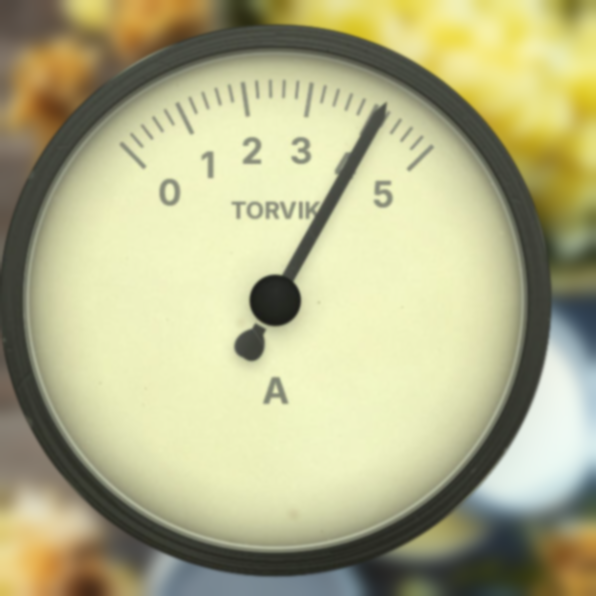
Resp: 4.1,A
